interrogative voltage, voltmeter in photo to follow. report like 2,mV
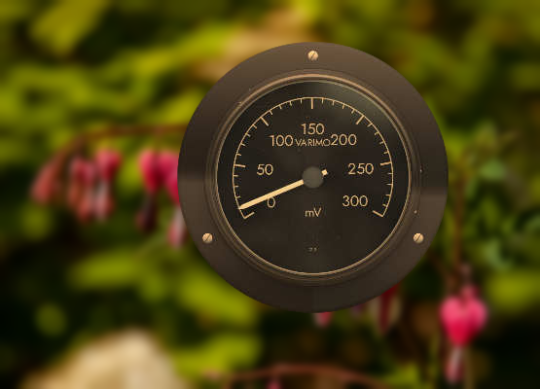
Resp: 10,mV
